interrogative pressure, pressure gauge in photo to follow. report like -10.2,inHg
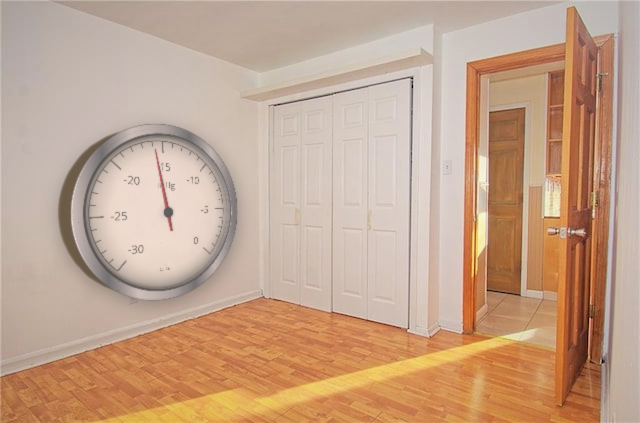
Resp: -16,inHg
